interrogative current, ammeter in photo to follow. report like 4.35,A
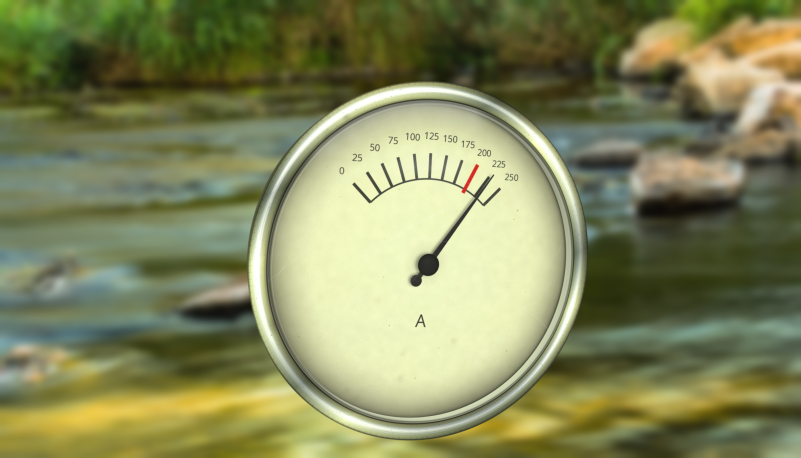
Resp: 225,A
